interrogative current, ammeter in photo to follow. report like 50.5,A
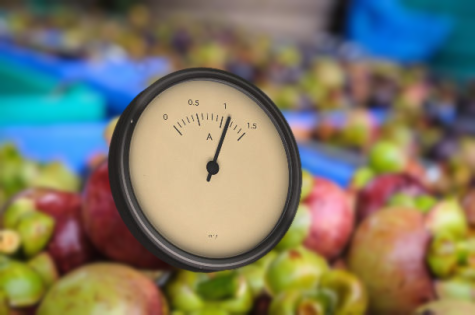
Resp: 1.1,A
